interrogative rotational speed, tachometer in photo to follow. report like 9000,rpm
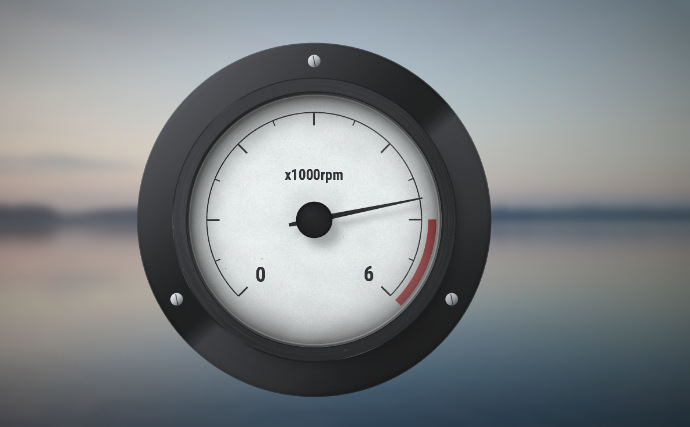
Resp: 4750,rpm
